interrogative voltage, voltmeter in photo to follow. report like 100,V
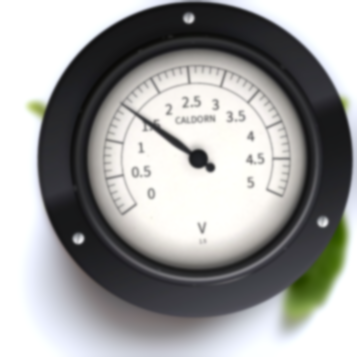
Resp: 1.5,V
